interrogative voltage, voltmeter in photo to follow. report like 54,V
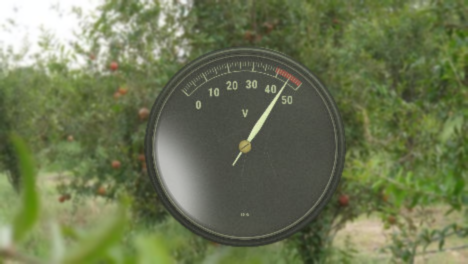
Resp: 45,V
